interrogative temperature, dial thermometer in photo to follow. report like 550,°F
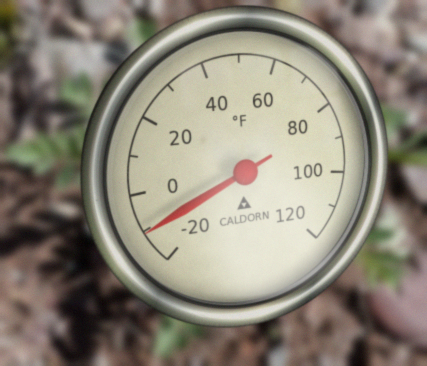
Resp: -10,°F
